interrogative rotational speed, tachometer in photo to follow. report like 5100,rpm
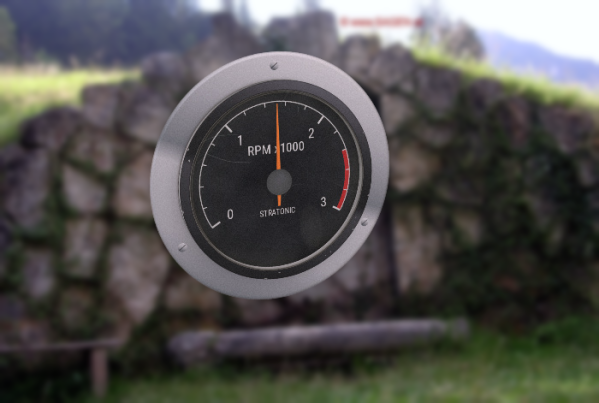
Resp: 1500,rpm
